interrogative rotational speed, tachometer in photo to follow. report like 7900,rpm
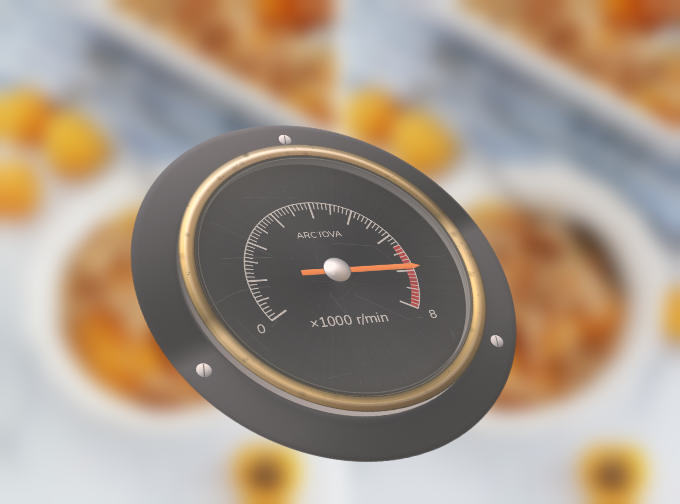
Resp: 7000,rpm
